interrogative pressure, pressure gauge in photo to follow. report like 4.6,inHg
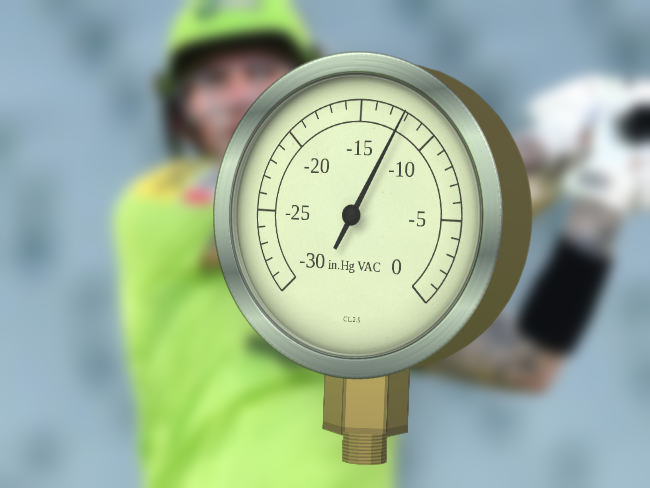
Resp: -12,inHg
